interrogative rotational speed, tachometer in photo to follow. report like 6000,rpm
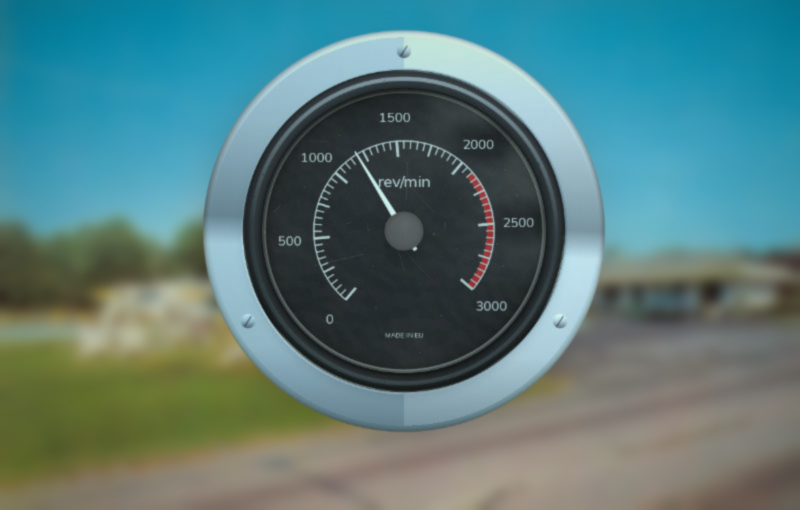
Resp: 1200,rpm
